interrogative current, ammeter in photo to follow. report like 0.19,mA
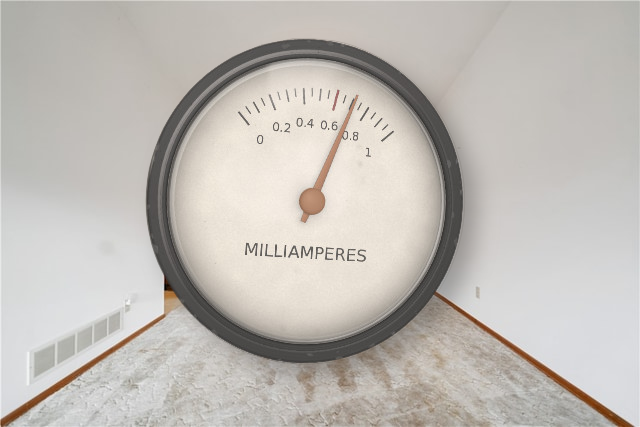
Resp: 0.7,mA
